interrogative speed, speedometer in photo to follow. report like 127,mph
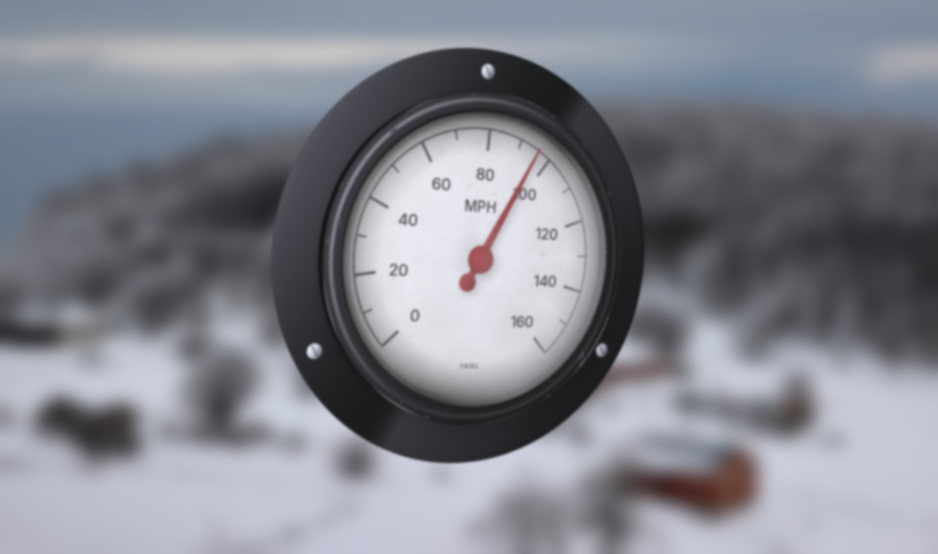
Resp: 95,mph
